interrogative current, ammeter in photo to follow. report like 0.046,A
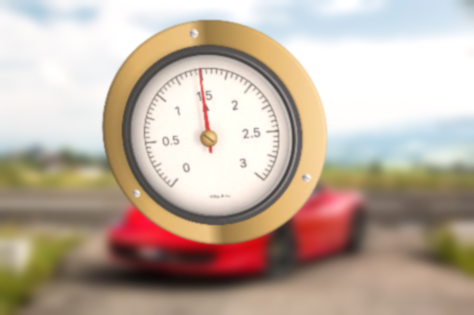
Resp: 1.5,A
